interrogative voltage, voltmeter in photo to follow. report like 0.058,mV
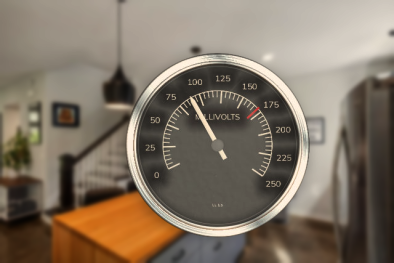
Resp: 90,mV
